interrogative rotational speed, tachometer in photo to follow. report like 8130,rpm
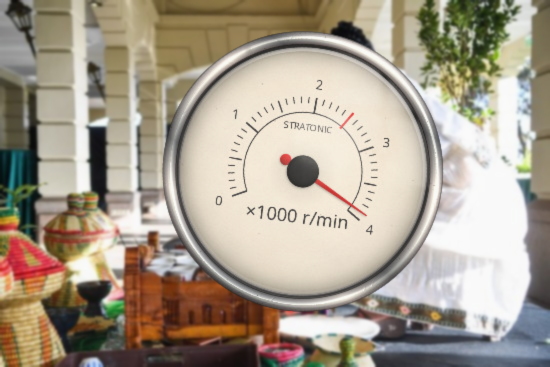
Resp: 3900,rpm
